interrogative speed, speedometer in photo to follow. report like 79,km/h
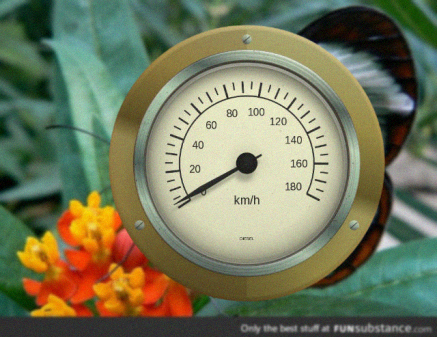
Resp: 2.5,km/h
